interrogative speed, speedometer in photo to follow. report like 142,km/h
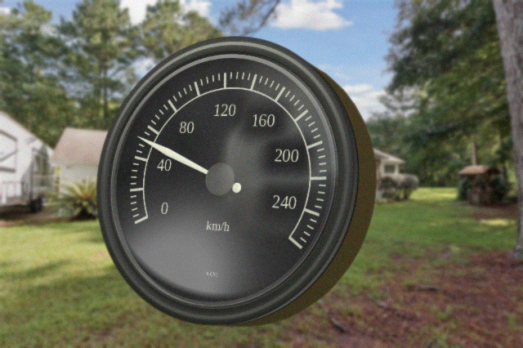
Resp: 52,km/h
